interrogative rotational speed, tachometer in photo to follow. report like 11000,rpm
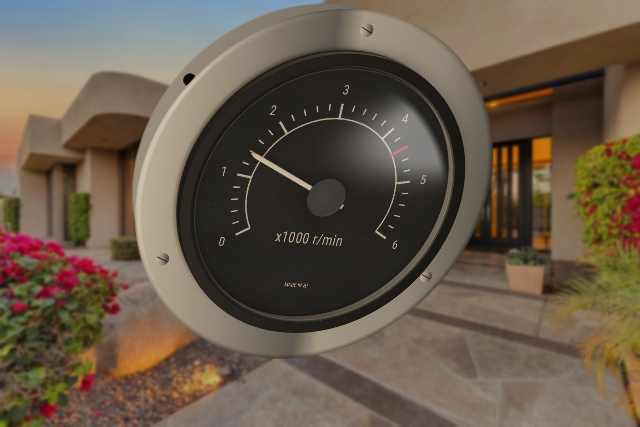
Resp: 1400,rpm
